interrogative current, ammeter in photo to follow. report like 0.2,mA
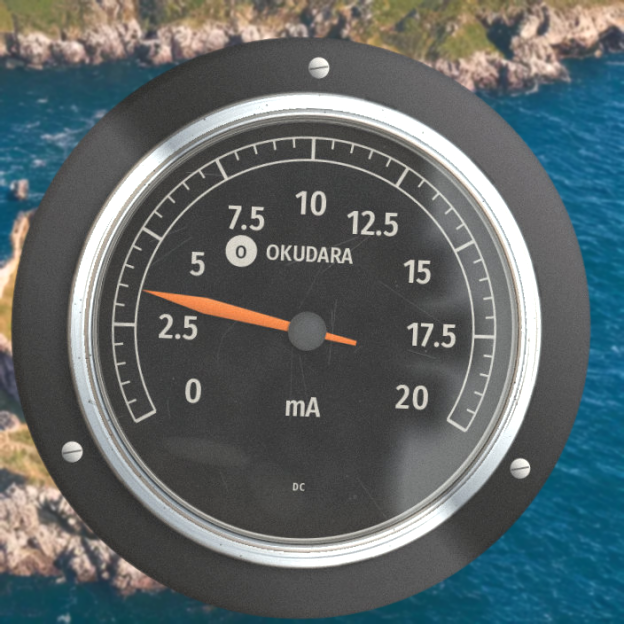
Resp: 3.5,mA
